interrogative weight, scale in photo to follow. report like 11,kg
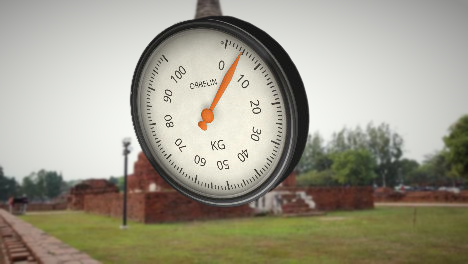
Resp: 5,kg
